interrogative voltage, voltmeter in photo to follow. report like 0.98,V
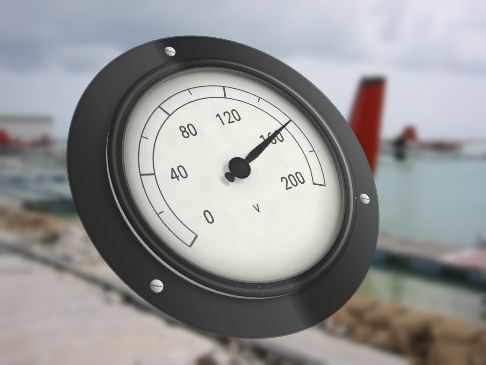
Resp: 160,V
